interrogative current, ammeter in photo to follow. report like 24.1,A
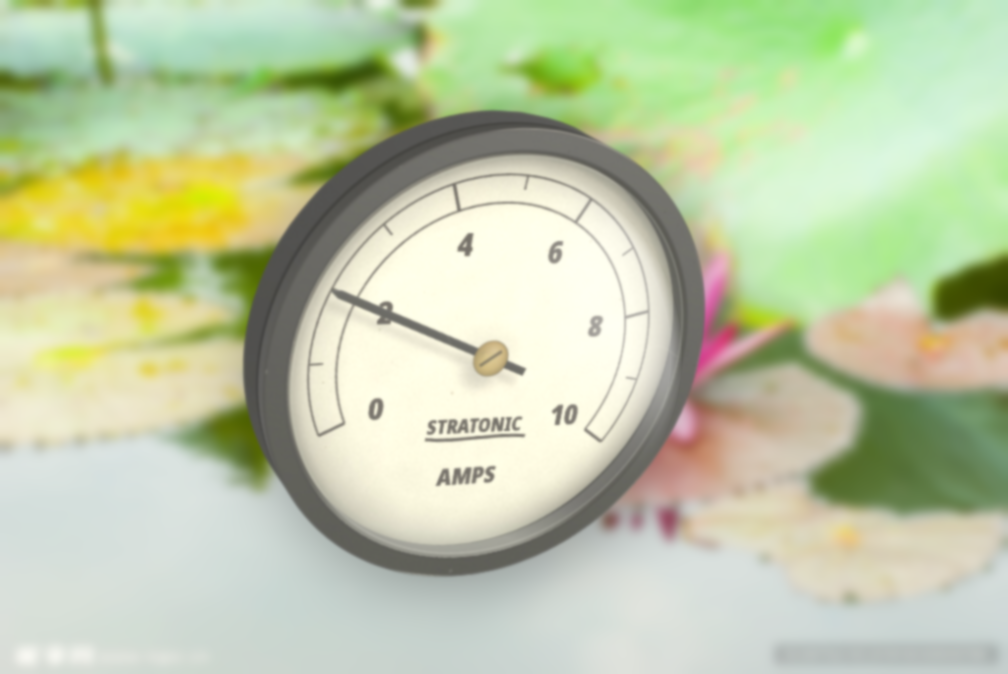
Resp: 2,A
